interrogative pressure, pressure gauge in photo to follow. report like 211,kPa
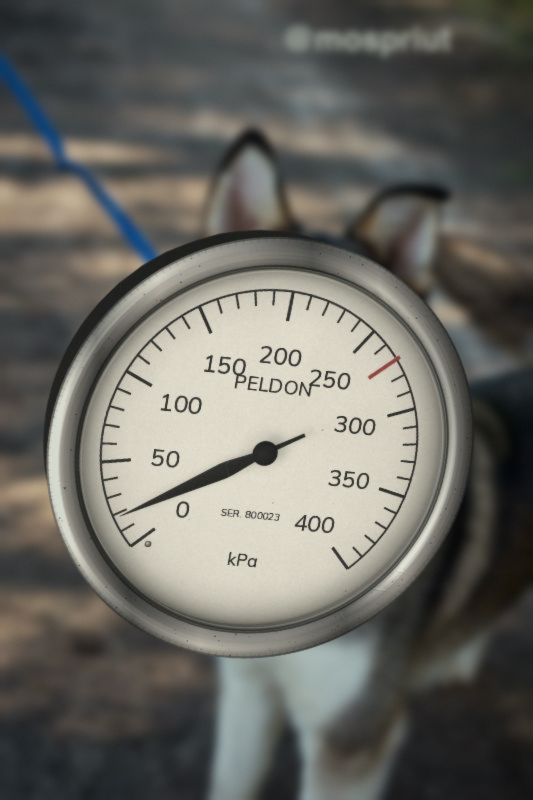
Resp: 20,kPa
